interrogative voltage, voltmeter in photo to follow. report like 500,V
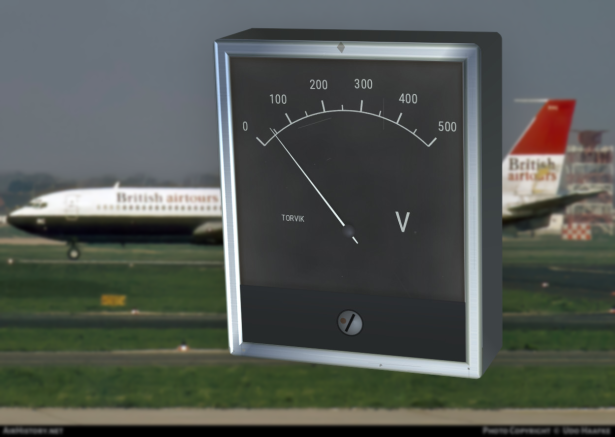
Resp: 50,V
